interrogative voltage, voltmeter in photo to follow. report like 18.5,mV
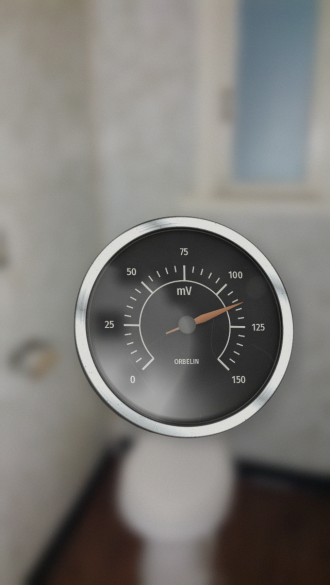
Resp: 112.5,mV
